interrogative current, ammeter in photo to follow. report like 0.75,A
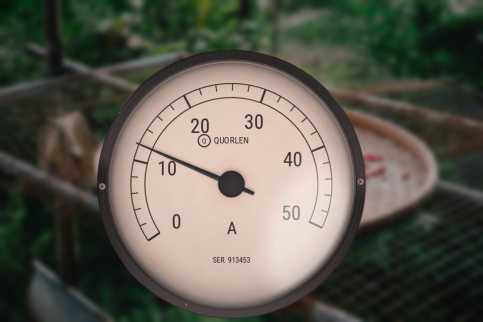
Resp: 12,A
